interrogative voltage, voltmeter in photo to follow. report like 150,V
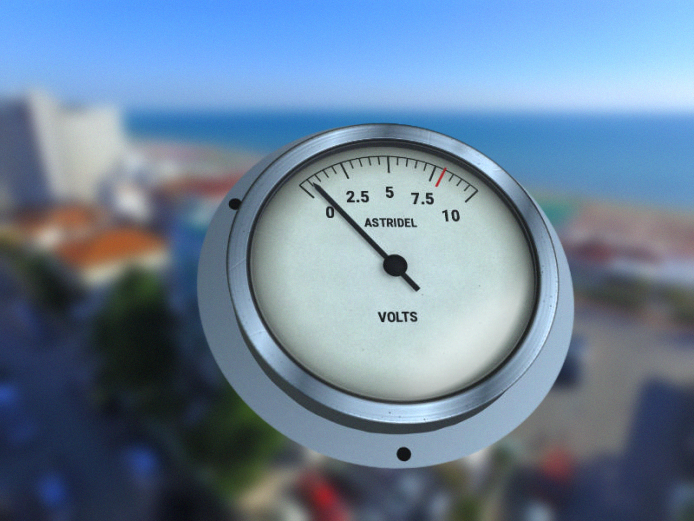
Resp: 0.5,V
